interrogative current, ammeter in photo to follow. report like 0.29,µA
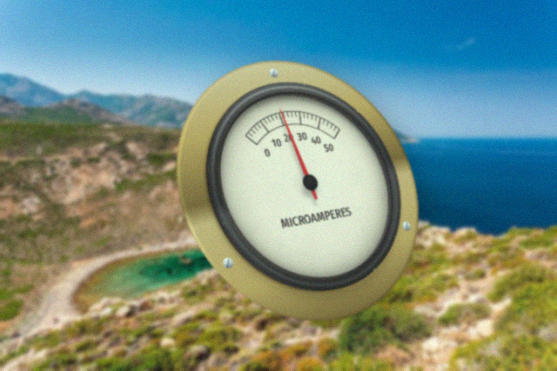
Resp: 20,µA
